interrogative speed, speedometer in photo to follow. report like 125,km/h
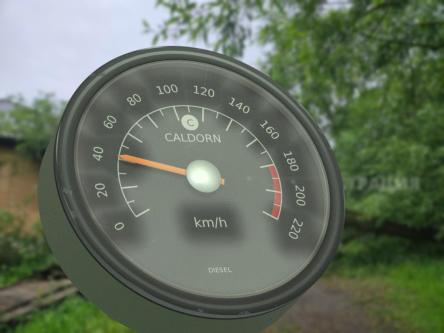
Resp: 40,km/h
